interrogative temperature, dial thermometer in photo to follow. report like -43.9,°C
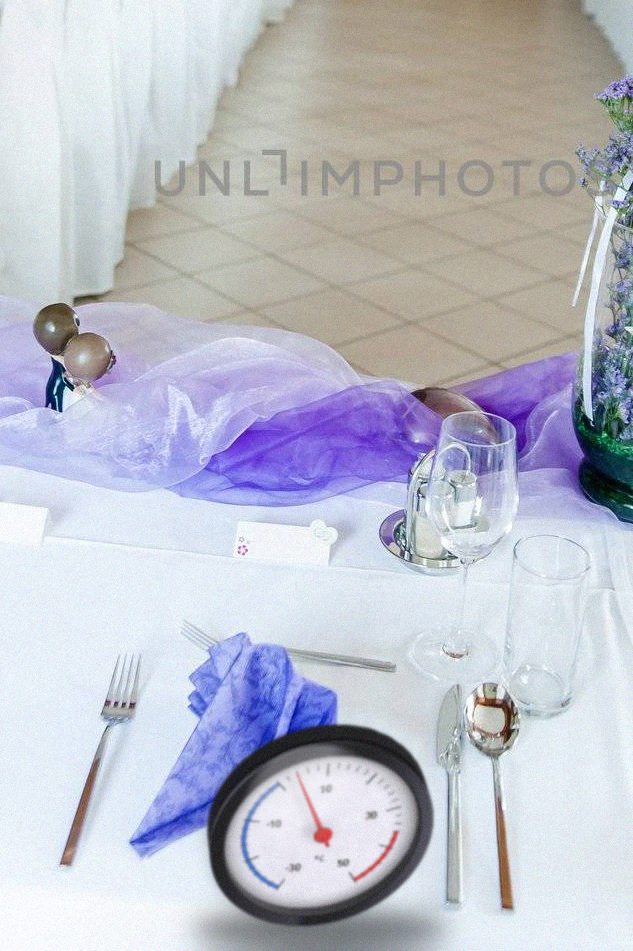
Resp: 4,°C
